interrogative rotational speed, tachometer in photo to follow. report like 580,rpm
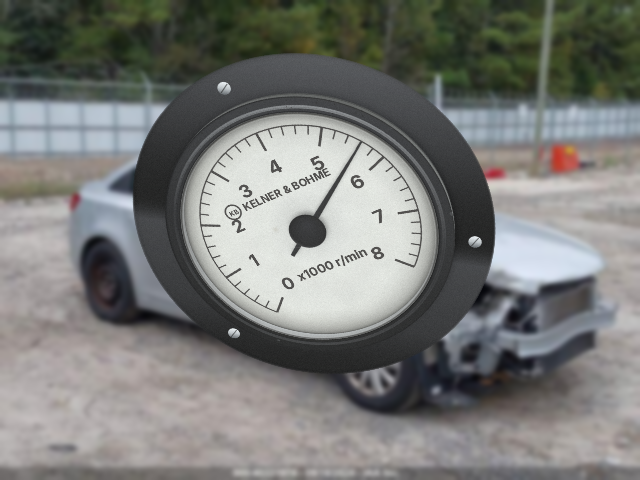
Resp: 5600,rpm
